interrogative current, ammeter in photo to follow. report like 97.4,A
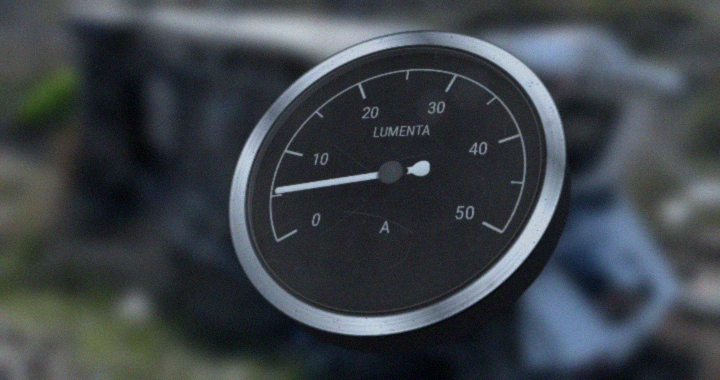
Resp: 5,A
